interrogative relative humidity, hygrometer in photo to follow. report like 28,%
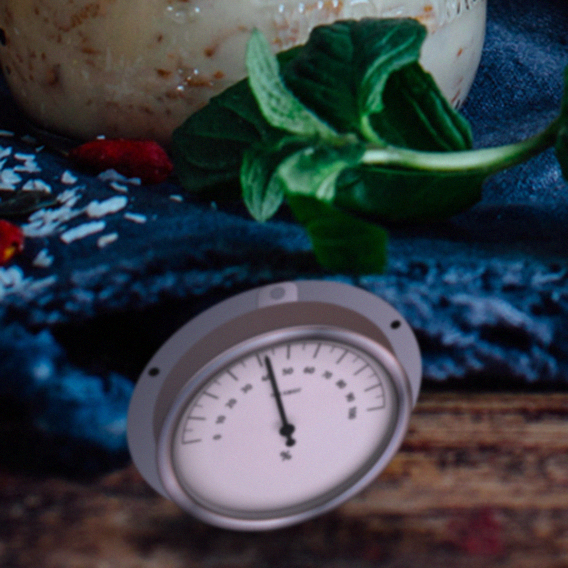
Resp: 42.5,%
